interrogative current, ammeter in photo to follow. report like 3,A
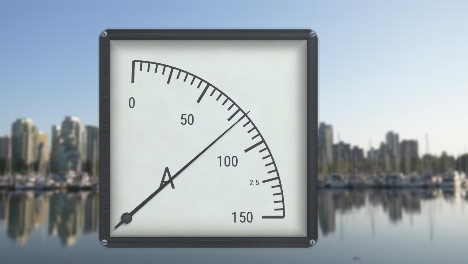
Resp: 80,A
